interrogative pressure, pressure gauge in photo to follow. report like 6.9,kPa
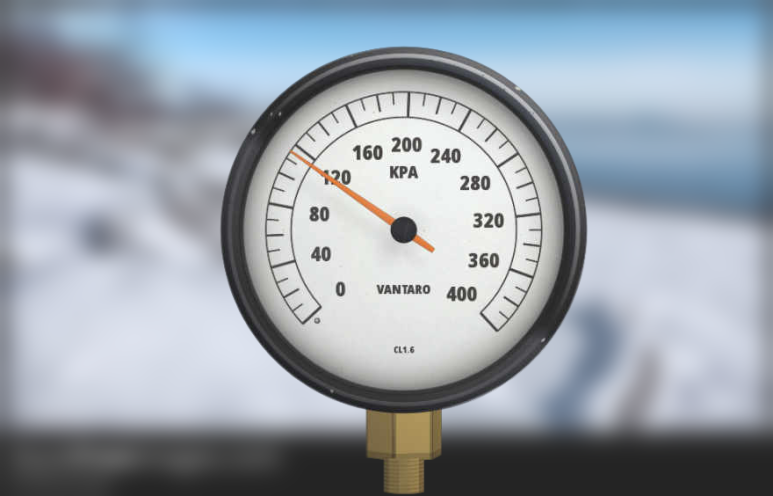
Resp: 115,kPa
